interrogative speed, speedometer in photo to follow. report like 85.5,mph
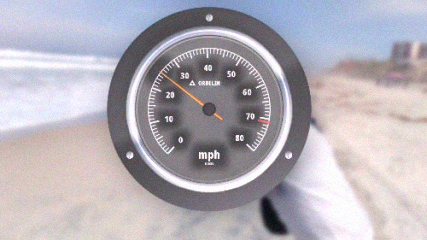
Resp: 25,mph
